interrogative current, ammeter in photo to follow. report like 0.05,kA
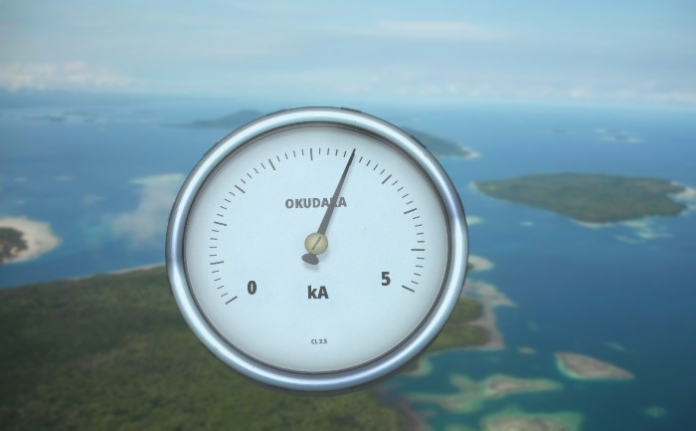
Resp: 3,kA
